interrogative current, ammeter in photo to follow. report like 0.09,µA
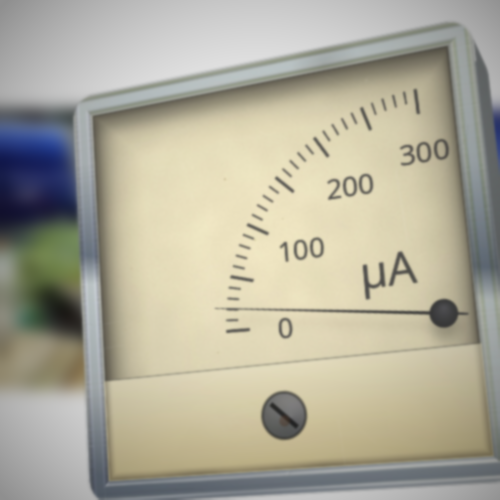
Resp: 20,µA
